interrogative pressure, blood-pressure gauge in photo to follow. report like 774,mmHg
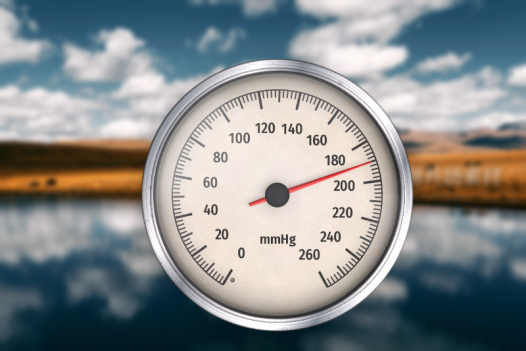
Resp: 190,mmHg
